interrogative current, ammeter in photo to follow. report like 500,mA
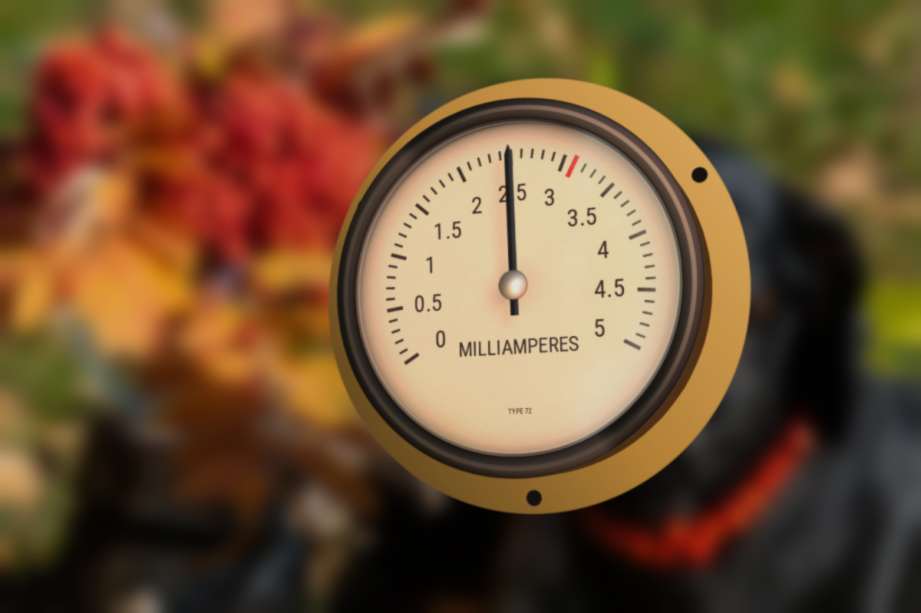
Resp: 2.5,mA
